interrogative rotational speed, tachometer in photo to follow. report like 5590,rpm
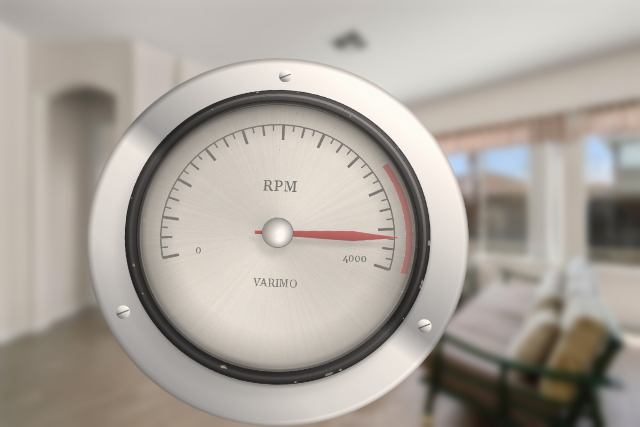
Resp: 3700,rpm
